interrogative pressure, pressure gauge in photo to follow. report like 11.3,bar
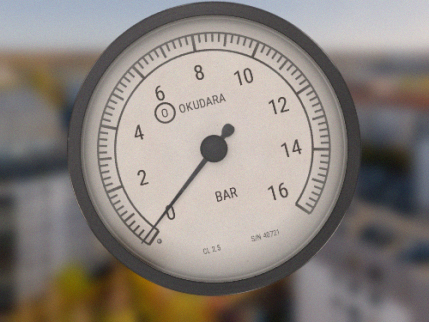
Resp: 0.2,bar
